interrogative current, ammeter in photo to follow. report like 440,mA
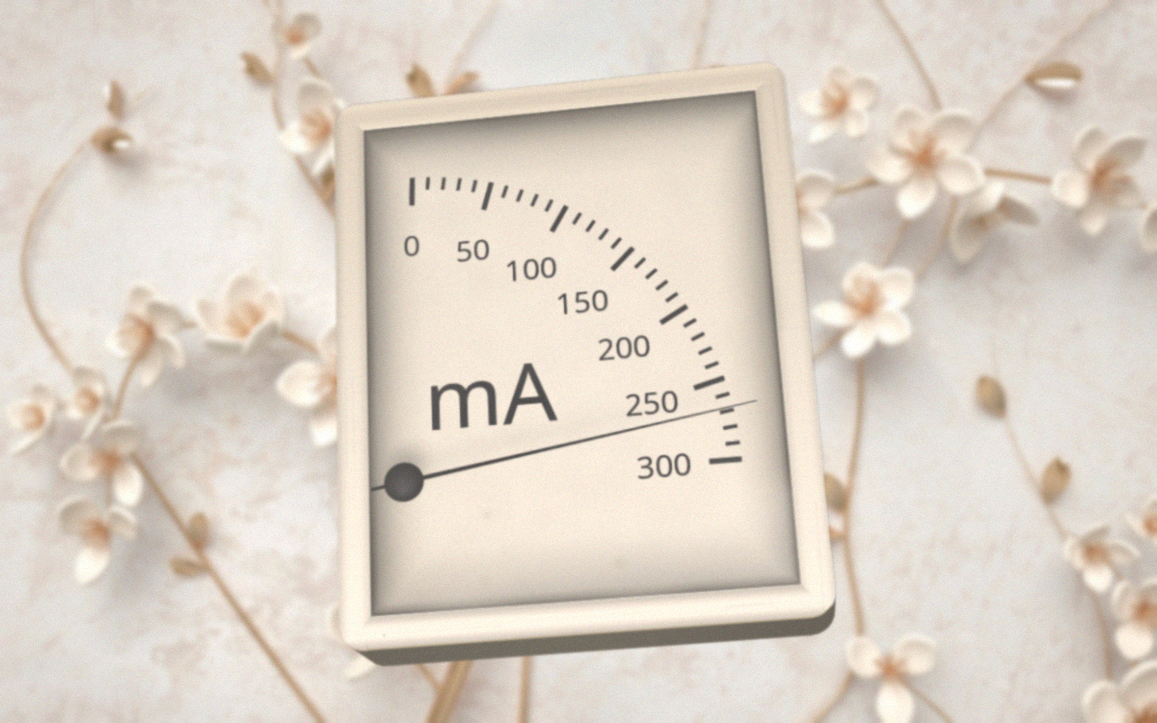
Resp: 270,mA
